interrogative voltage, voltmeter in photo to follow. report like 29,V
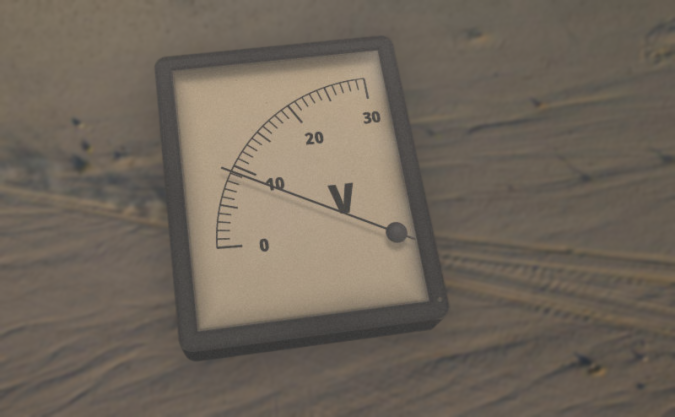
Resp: 9,V
